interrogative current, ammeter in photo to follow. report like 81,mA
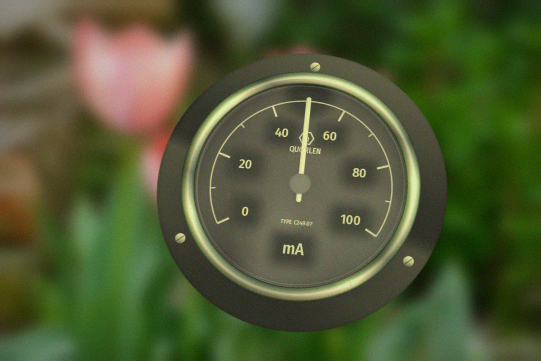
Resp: 50,mA
